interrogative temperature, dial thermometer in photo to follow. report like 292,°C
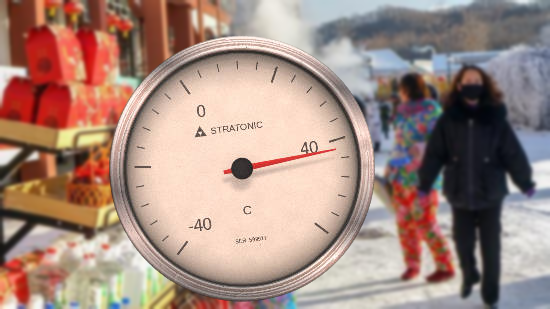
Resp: 42,°C
